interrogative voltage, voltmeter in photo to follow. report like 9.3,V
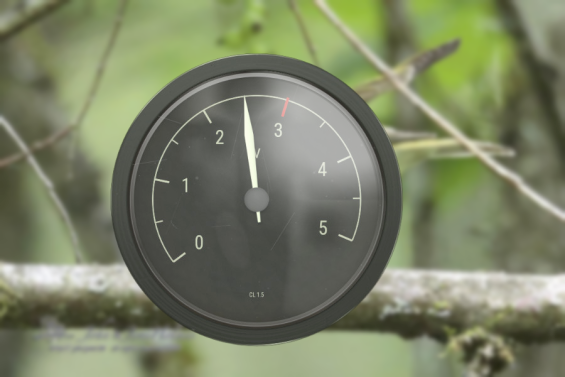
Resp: 2.5,V
